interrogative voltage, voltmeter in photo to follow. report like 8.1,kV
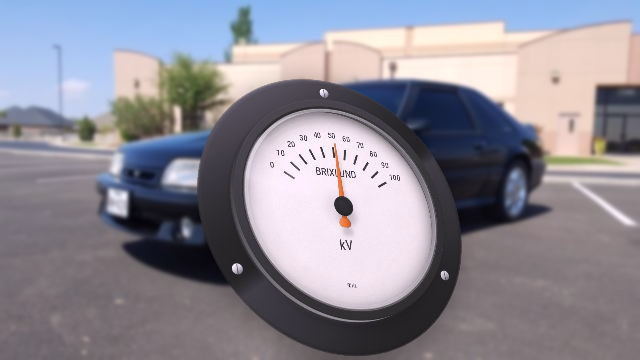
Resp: 50,kV
